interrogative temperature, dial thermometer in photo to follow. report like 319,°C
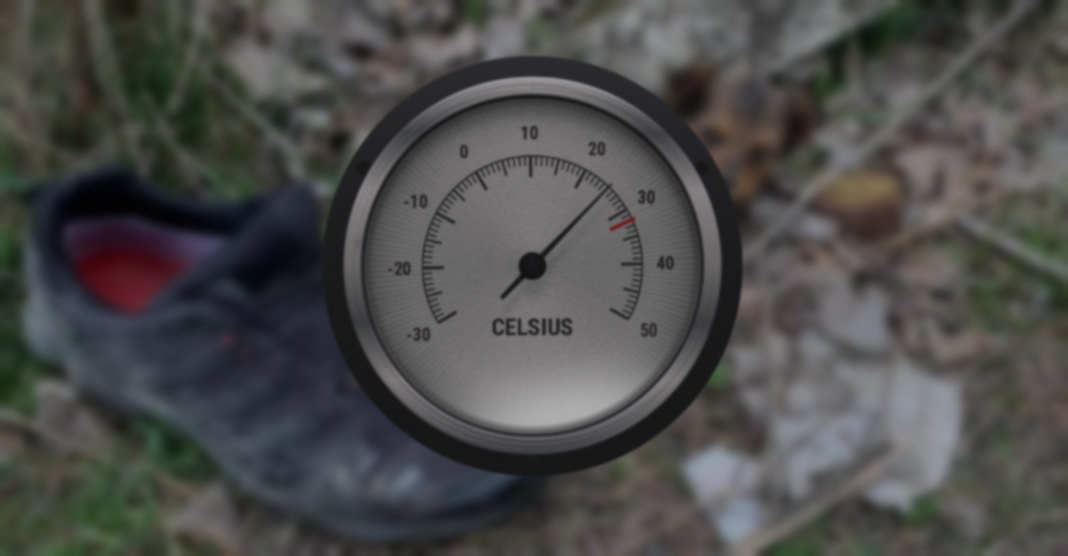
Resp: 25,°C
